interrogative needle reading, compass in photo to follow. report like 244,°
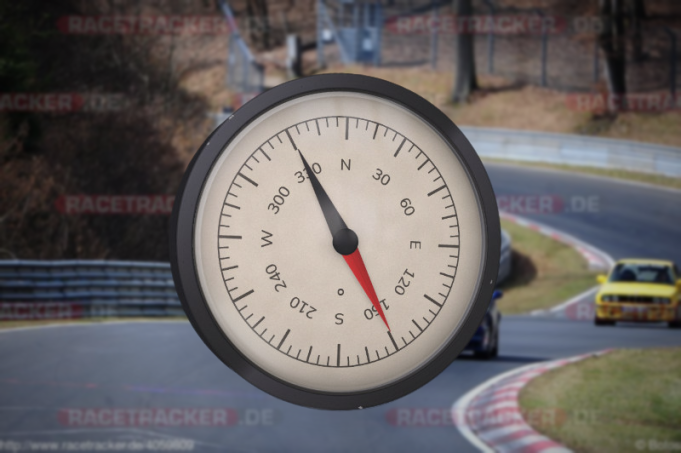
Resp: 150,°
